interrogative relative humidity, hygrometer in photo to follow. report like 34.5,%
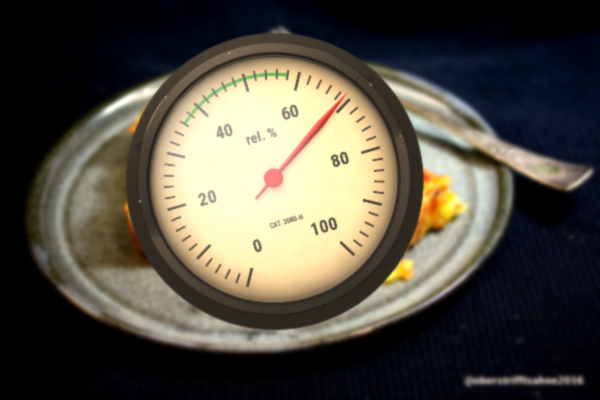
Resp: 69,%
